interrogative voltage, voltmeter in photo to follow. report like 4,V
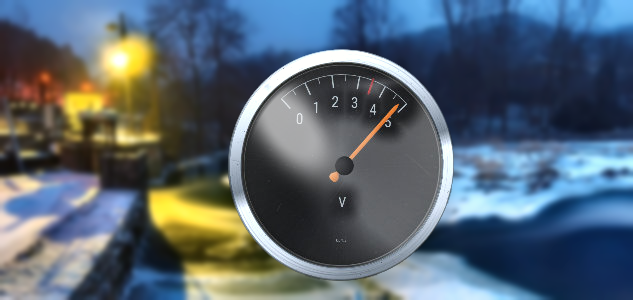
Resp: 4.75,V
